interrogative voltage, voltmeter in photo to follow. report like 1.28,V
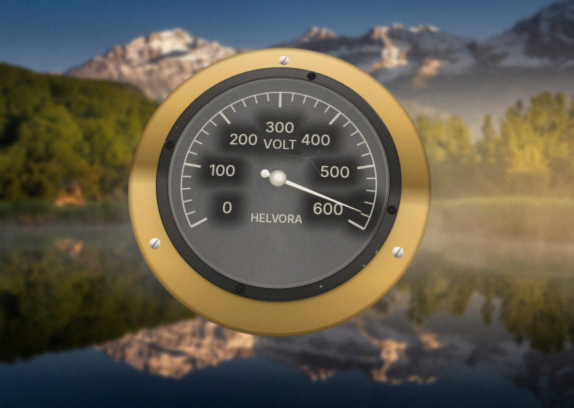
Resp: 580,V
